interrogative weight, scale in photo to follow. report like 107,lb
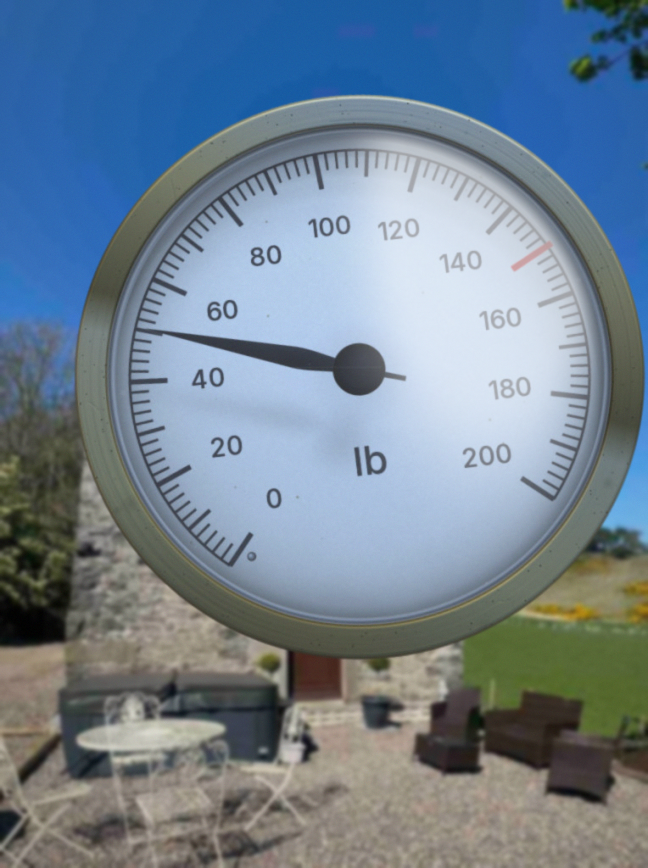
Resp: 50,lb
